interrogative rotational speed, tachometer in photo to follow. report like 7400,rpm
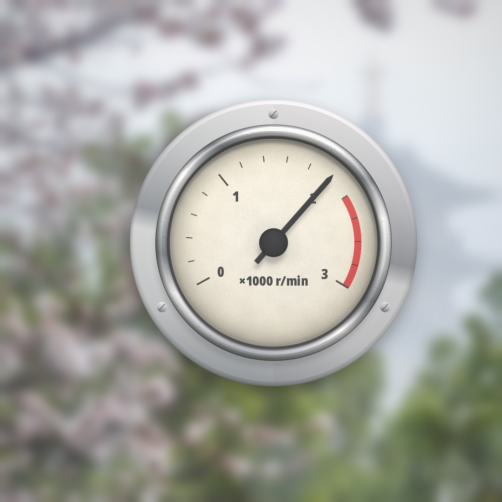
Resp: 2000,rpm
